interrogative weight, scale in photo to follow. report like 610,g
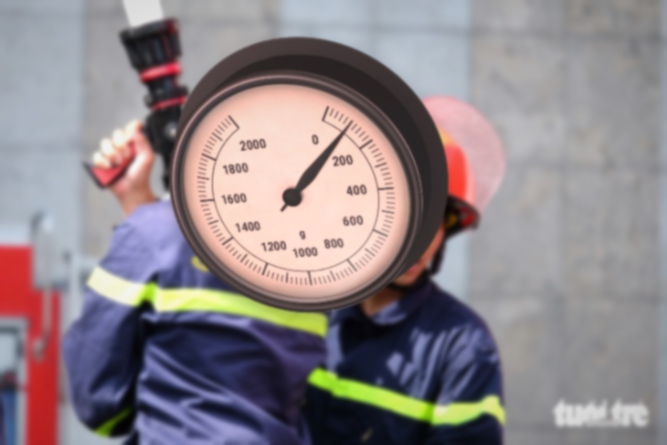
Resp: 100,g
